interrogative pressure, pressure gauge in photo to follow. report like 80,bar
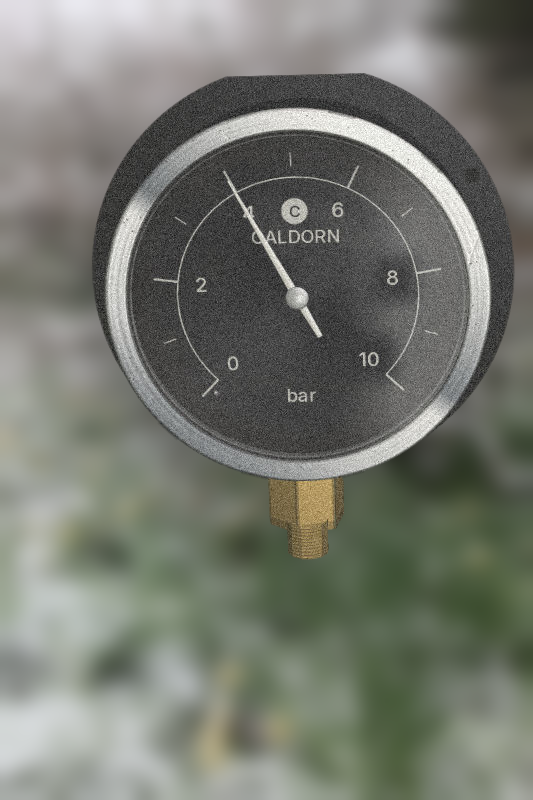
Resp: 4,bar
